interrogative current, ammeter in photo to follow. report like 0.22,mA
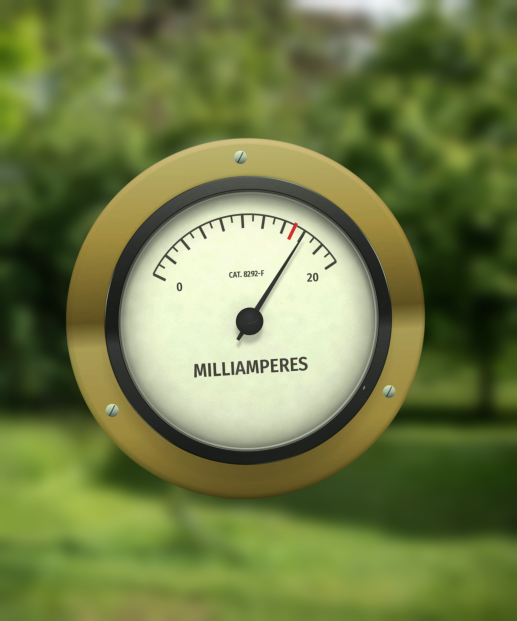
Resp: 16,mA
